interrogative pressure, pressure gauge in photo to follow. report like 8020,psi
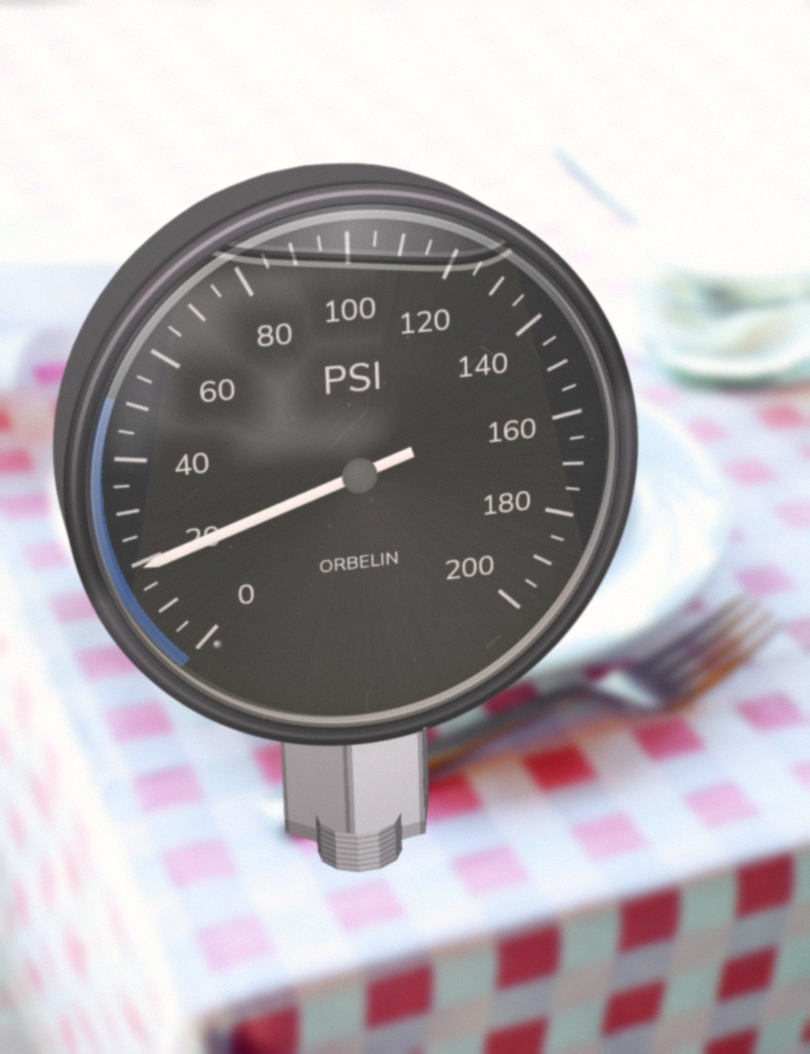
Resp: 20,psi
